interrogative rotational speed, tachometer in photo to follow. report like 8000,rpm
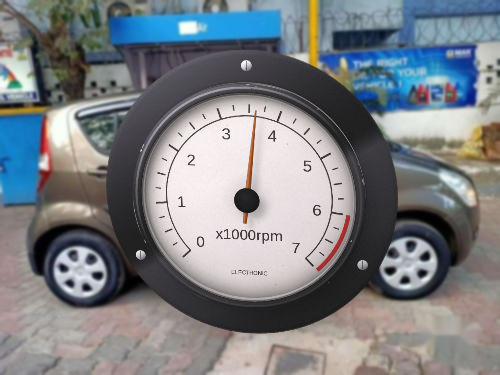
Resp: 3625,rpm
